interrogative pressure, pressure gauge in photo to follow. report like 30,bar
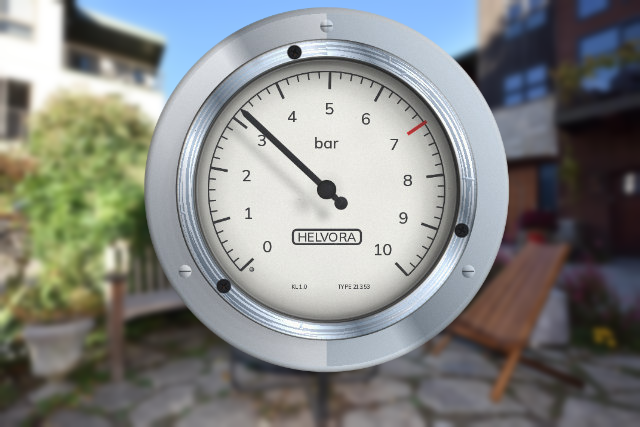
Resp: 3.2,bar
